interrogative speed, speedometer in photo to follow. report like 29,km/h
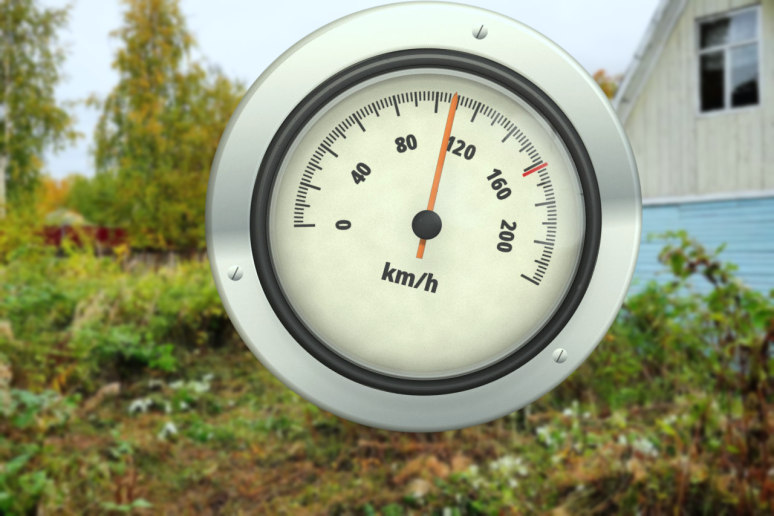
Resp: 108,km/h
